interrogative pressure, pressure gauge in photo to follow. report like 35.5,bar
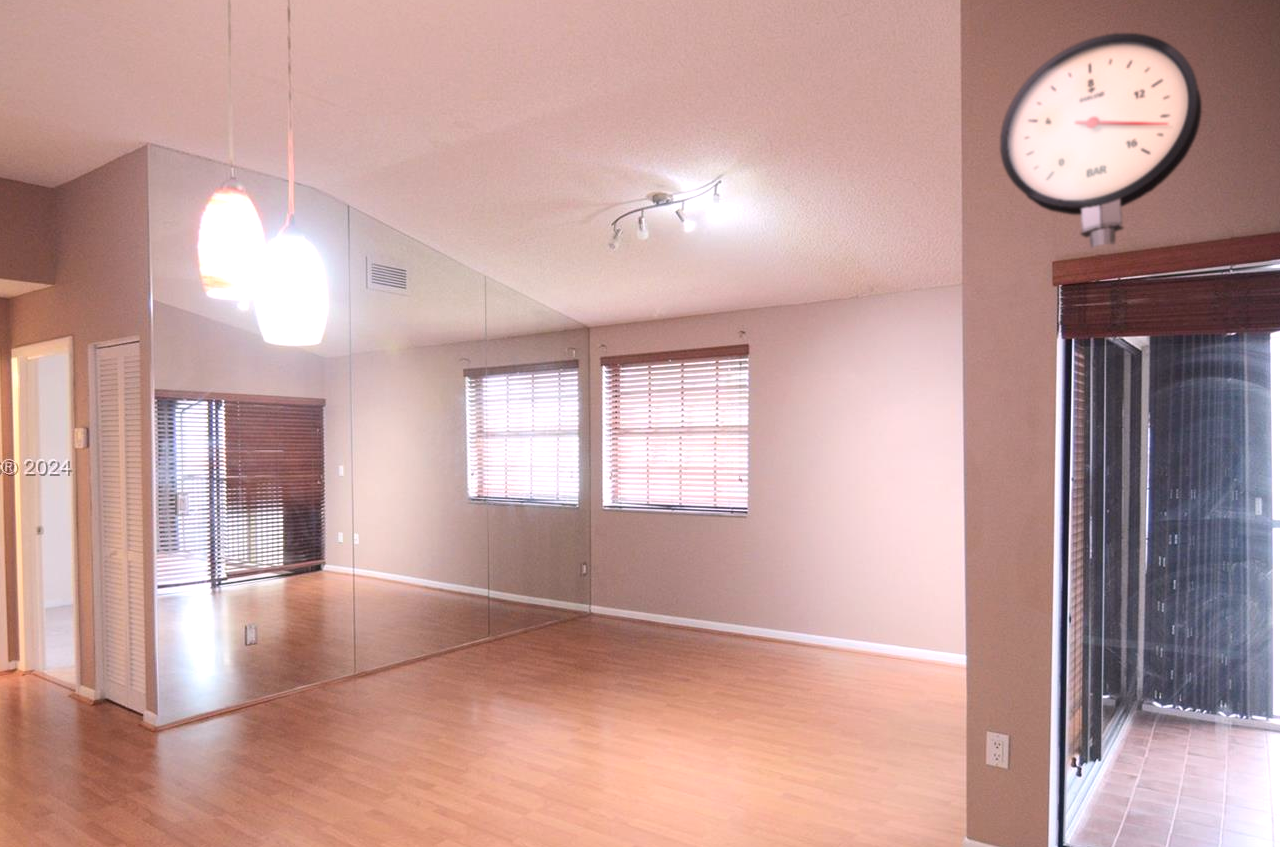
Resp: 14.5,bar
